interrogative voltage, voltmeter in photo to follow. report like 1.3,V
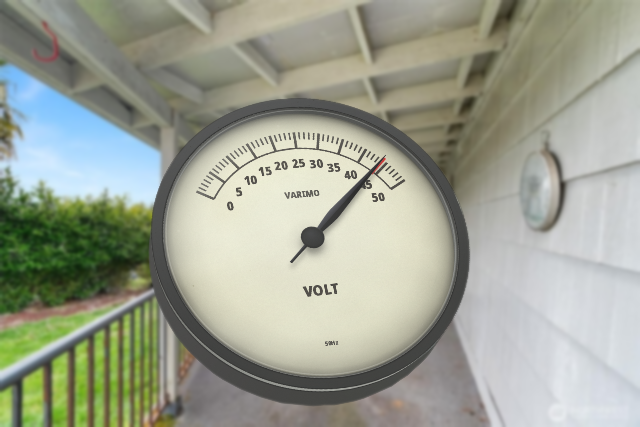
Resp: 44,V
